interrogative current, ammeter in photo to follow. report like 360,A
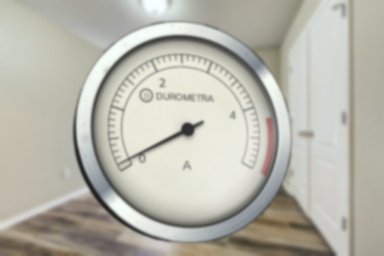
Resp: 0.1,A
